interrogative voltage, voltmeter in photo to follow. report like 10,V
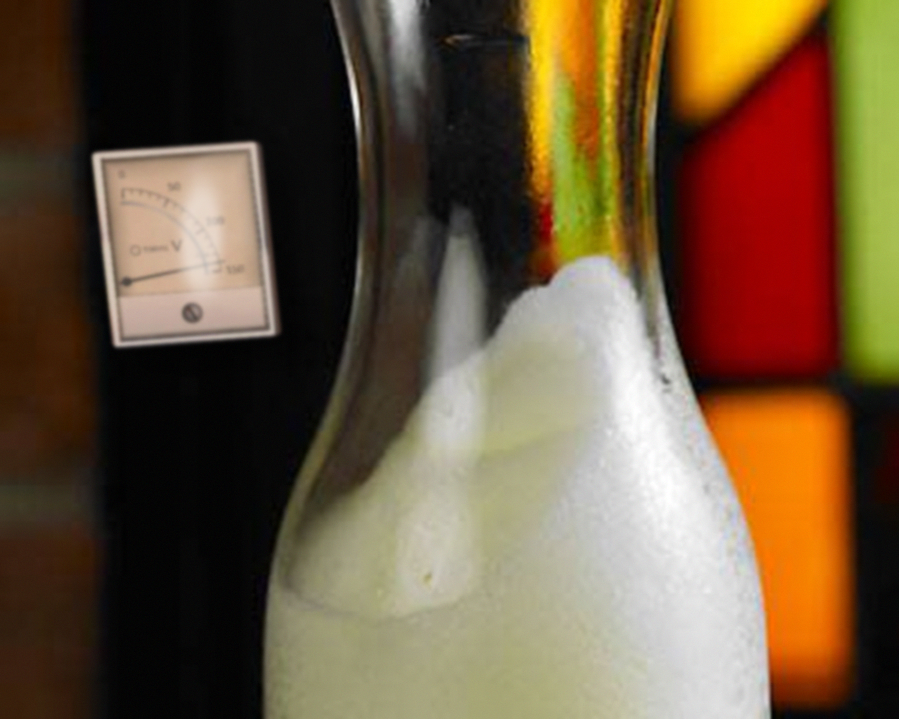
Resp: 140,V
